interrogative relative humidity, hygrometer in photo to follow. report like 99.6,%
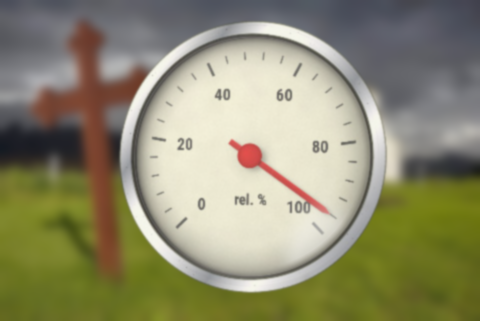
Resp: 96,%
